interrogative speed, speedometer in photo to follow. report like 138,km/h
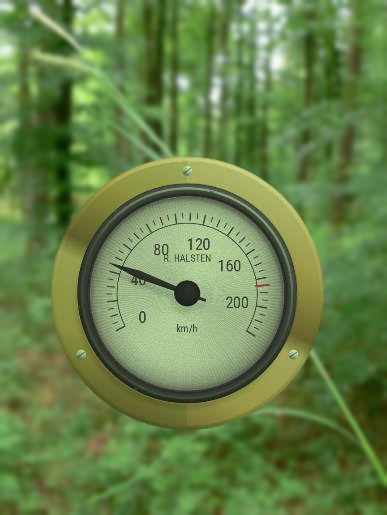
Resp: 45,km/h
